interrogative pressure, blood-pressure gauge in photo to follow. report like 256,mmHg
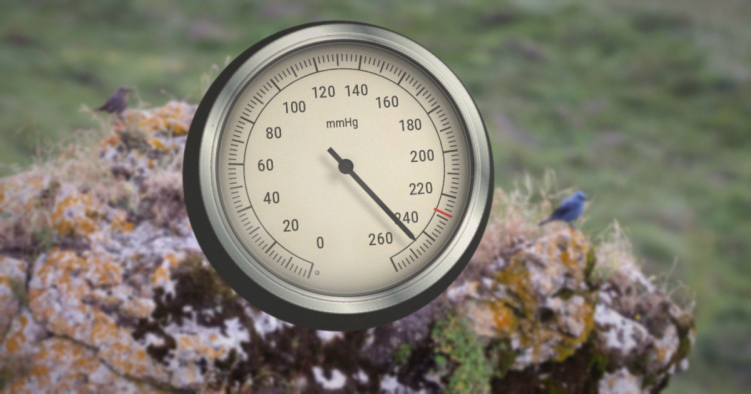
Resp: 246,mmHg
